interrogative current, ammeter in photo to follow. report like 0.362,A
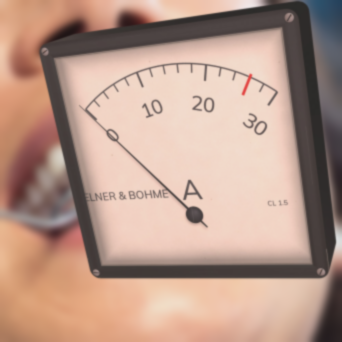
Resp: 0,A
